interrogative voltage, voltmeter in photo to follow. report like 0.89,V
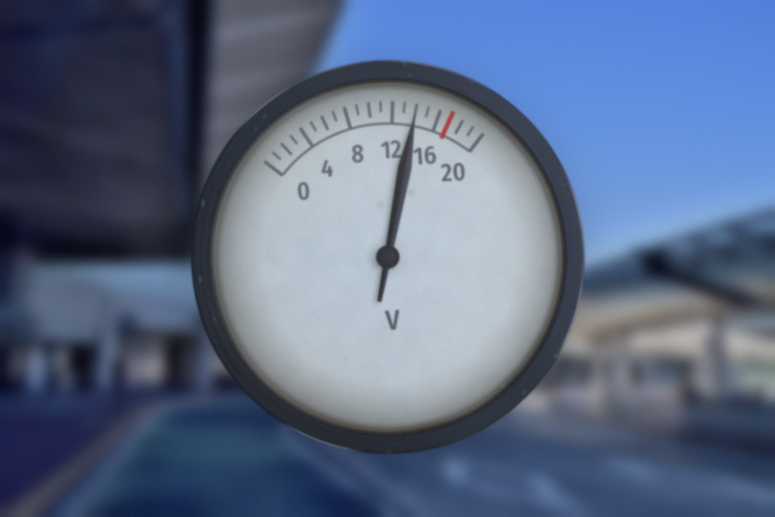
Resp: 14,V
